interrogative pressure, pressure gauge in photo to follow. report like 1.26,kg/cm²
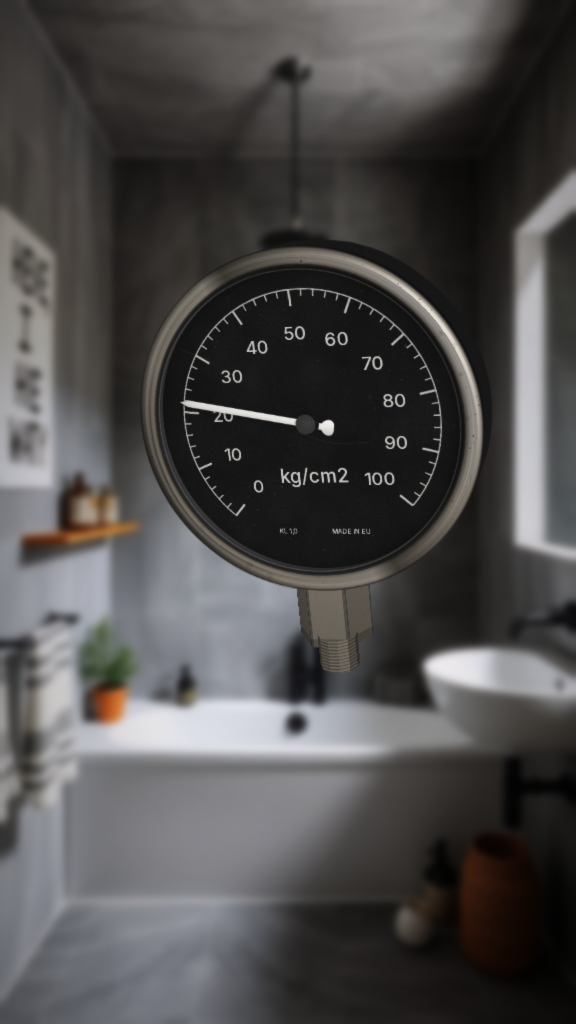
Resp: 22,kg/cm²
